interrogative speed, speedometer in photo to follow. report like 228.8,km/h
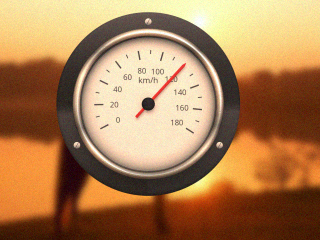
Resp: 120,km/h
